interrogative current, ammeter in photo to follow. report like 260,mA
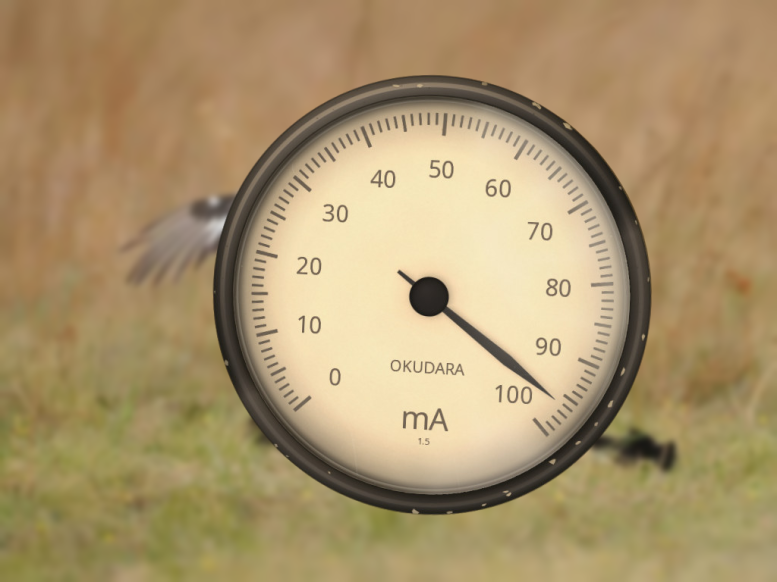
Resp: 96,mA
